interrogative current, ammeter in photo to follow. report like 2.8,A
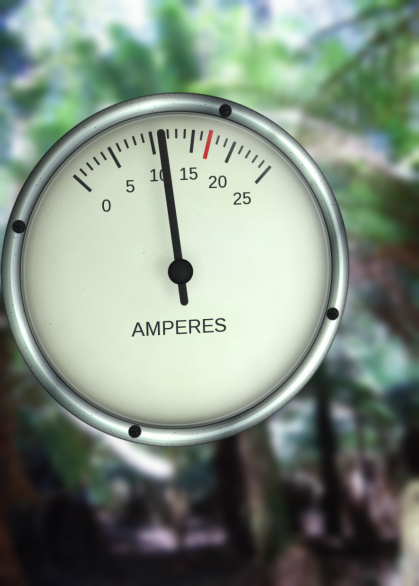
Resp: 11,A
